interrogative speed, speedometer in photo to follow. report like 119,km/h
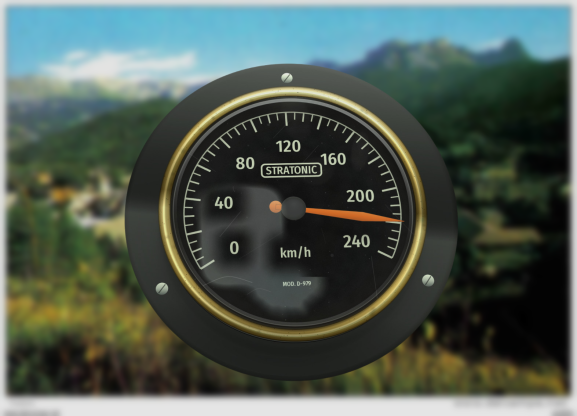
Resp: 220,km/h
